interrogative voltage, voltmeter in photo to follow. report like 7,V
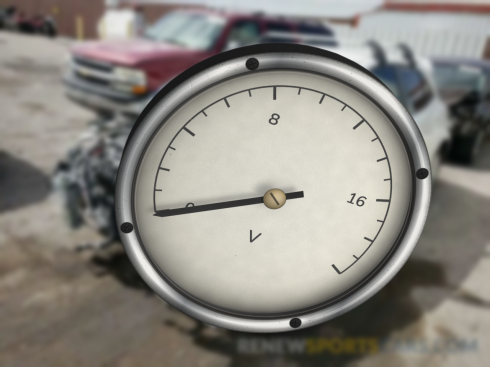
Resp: 0,V
